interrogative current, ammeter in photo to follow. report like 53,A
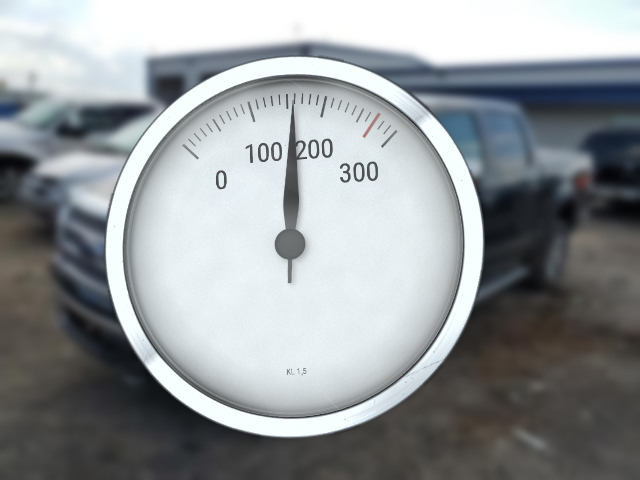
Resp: 160,A
